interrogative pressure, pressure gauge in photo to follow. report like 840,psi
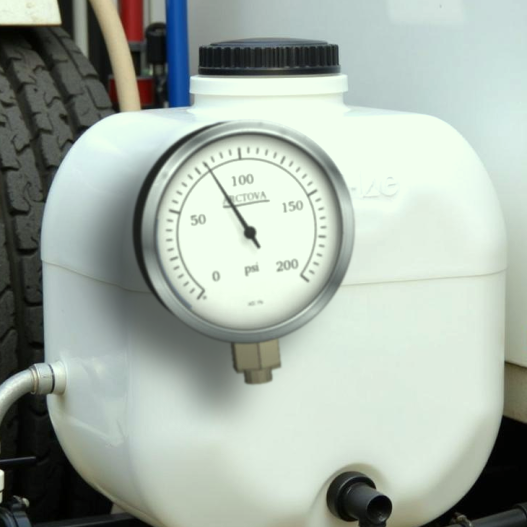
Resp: 80,psi
